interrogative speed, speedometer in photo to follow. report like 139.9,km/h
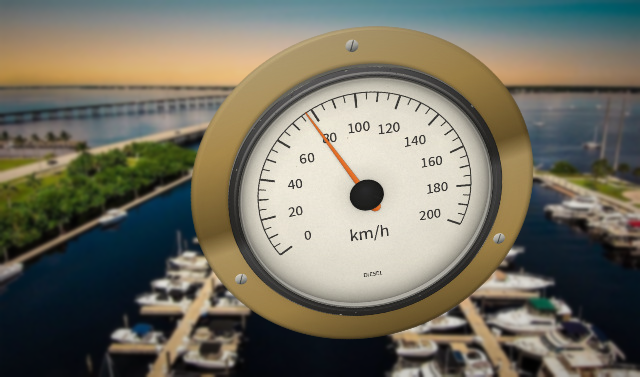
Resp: 77.5,km/h
